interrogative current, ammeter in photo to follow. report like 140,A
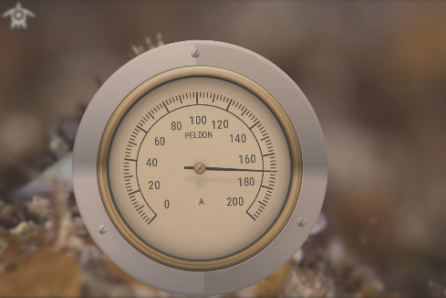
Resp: 170,A
